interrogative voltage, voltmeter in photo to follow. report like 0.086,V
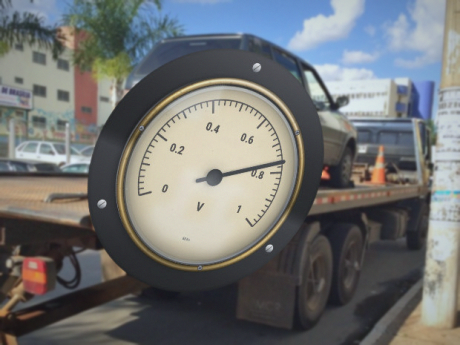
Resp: 0.76,V
